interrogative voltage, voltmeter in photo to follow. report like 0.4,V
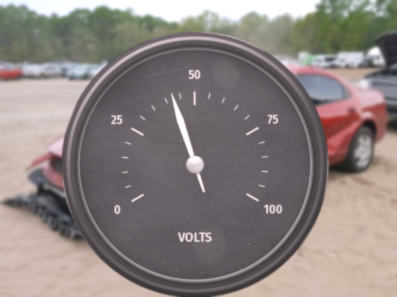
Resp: 42.5,V
